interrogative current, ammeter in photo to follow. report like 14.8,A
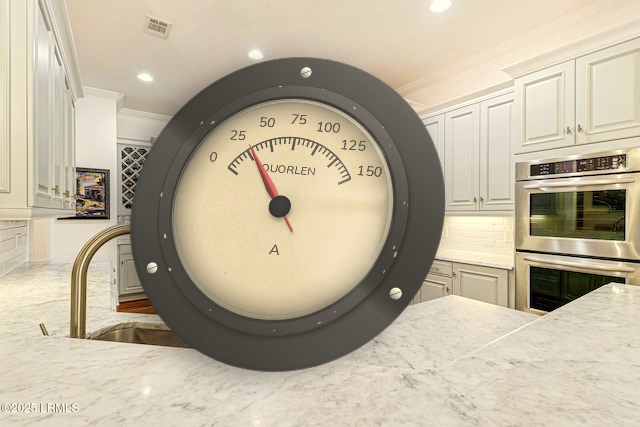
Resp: 30,A
